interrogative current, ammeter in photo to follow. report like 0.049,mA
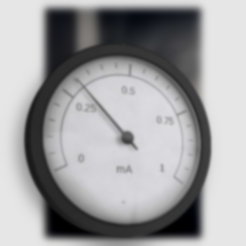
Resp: 0.3,mA
